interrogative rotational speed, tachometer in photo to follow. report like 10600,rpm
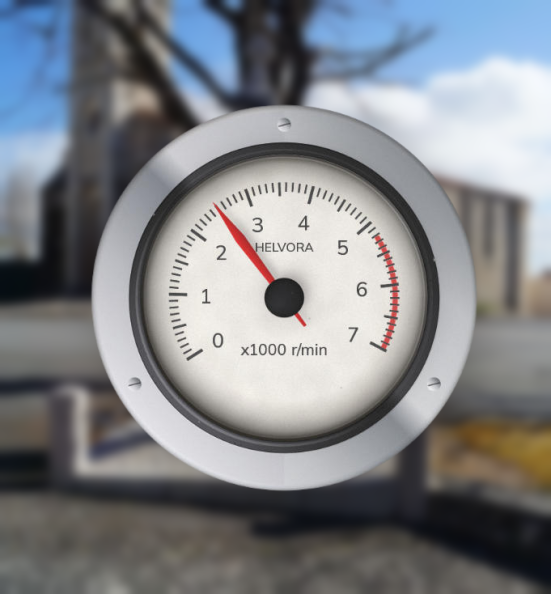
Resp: 2500,rpm
